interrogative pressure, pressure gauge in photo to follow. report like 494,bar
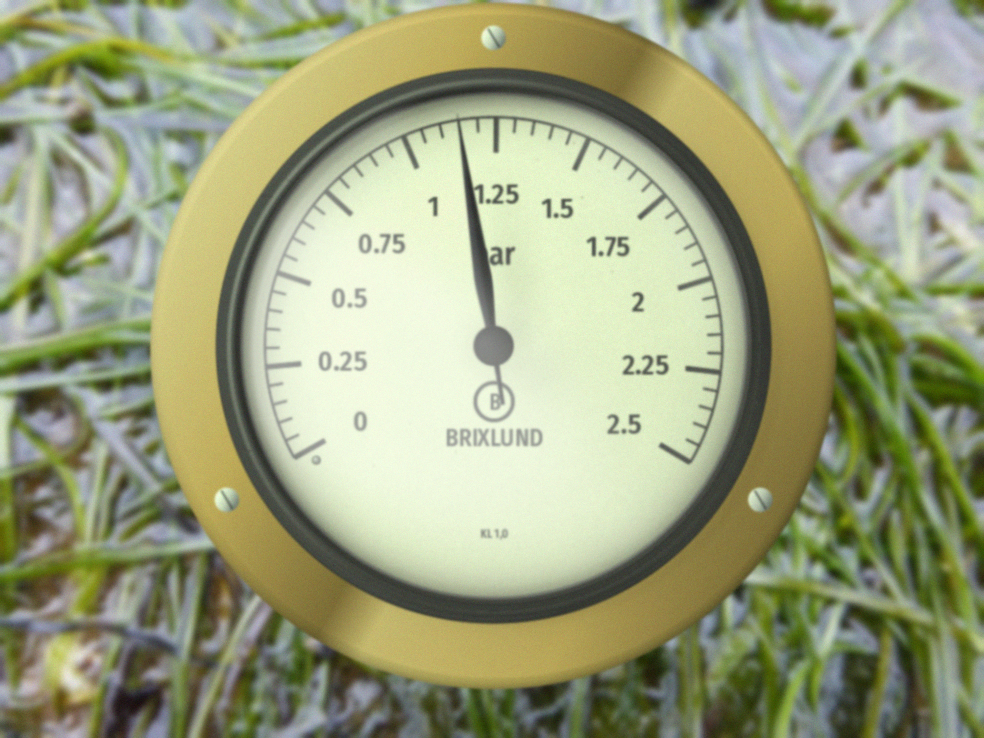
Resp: 1.15,bar
